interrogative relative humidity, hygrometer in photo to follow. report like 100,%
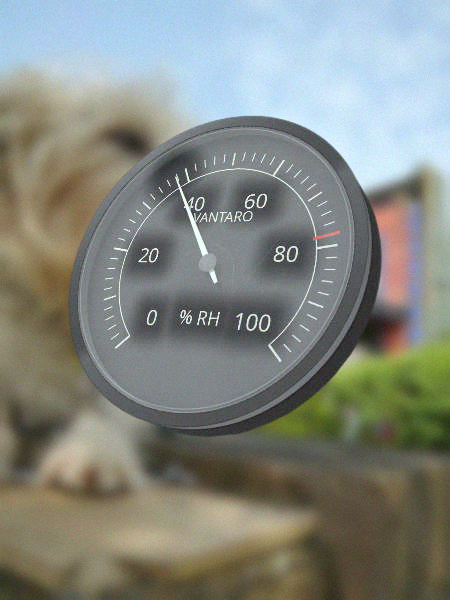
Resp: 38,%
